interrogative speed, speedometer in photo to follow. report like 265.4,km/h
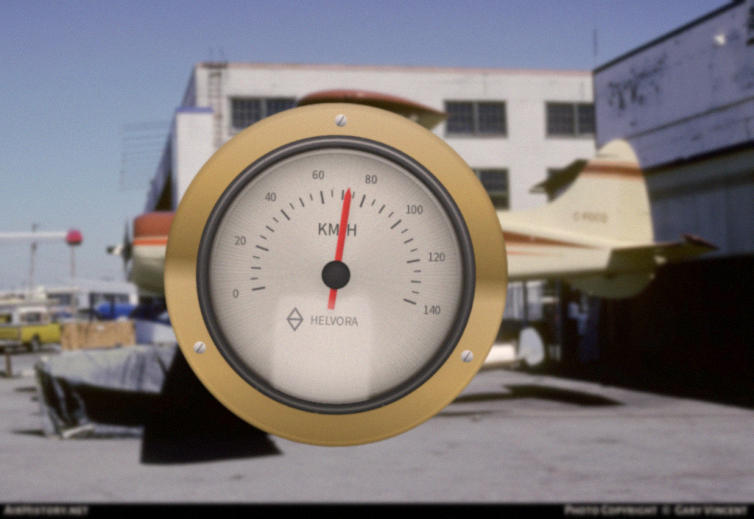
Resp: 72.5,km/h
